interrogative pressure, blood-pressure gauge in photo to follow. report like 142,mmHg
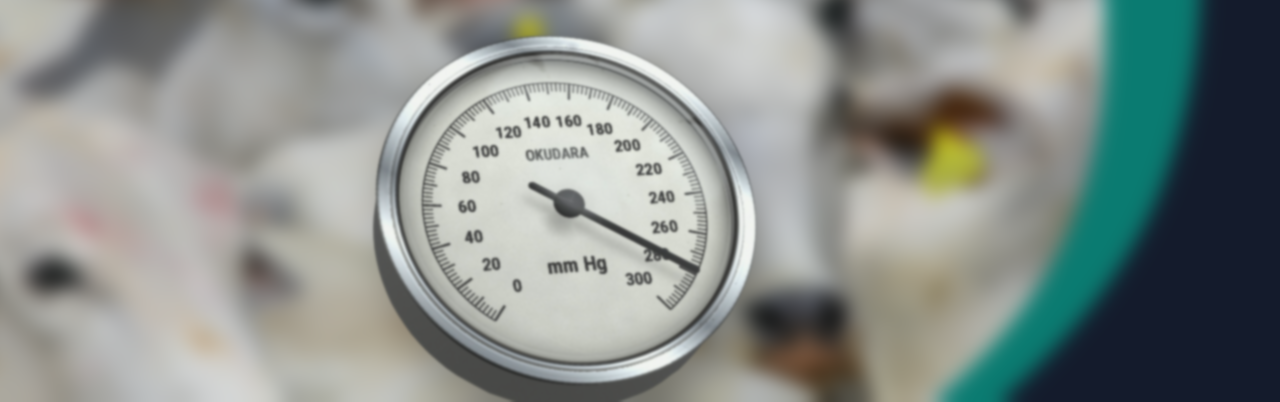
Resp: 280,mmHg
